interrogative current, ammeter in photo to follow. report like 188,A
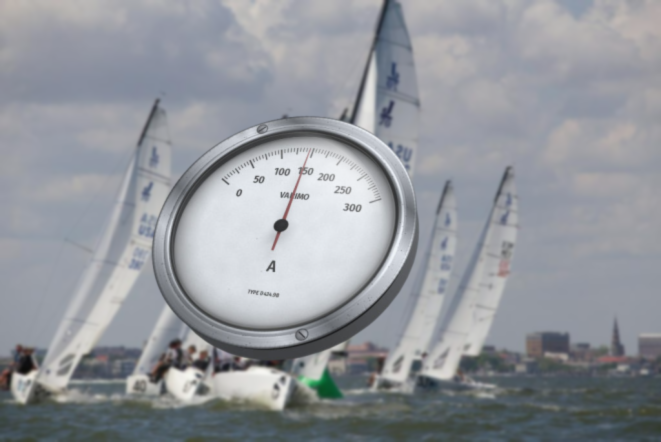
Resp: 150,A
